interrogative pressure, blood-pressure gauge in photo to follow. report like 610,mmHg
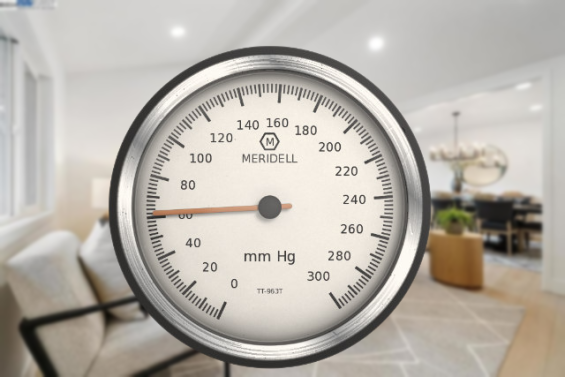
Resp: 62,mmHg
